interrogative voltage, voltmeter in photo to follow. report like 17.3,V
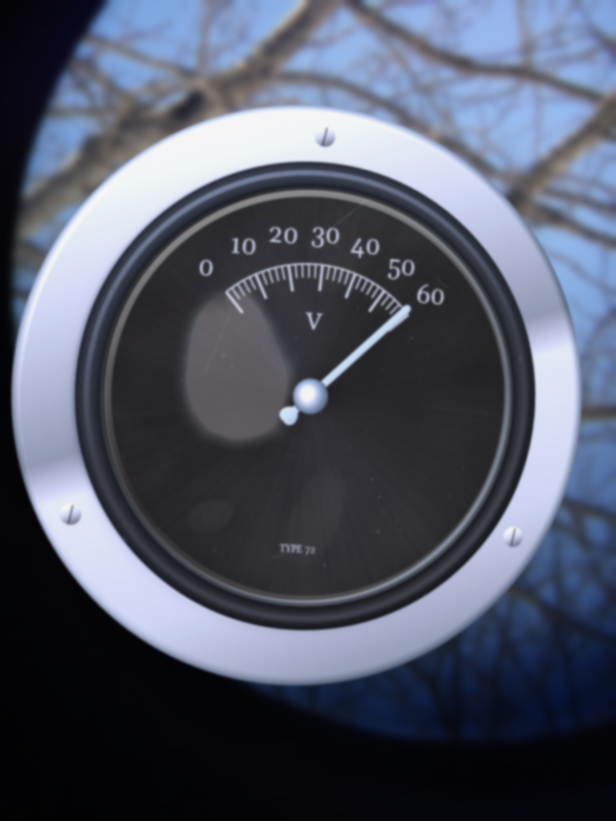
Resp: 58,V
